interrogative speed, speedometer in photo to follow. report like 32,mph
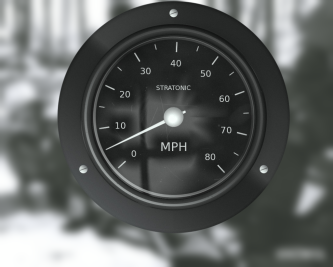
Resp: 5,mph
